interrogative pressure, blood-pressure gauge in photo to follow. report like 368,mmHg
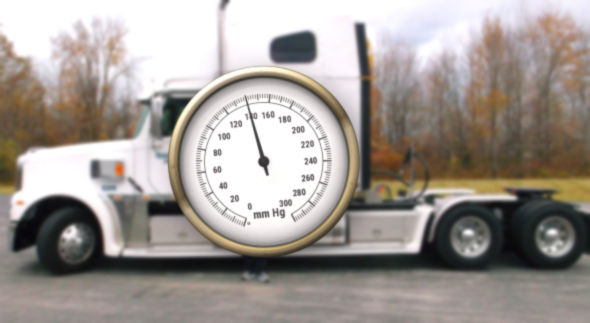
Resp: 140,mmHg
